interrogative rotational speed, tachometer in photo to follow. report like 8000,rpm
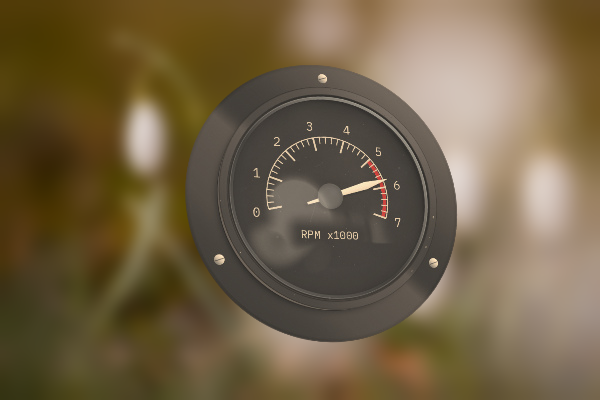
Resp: 5800,rpm
